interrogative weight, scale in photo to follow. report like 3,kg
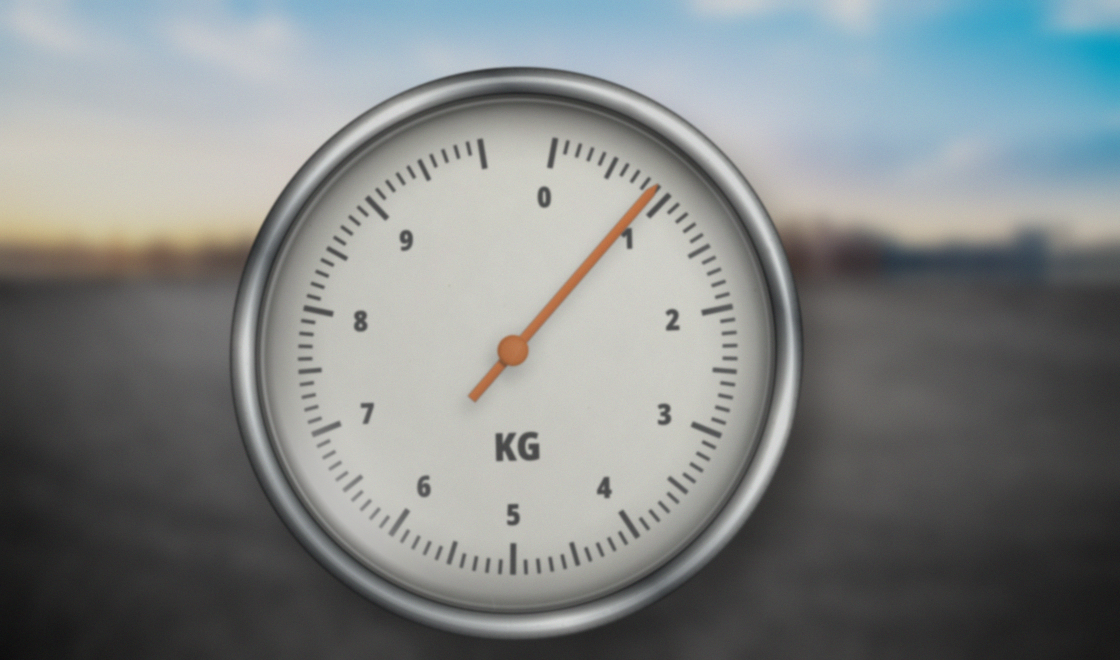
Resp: 0.9,kg
